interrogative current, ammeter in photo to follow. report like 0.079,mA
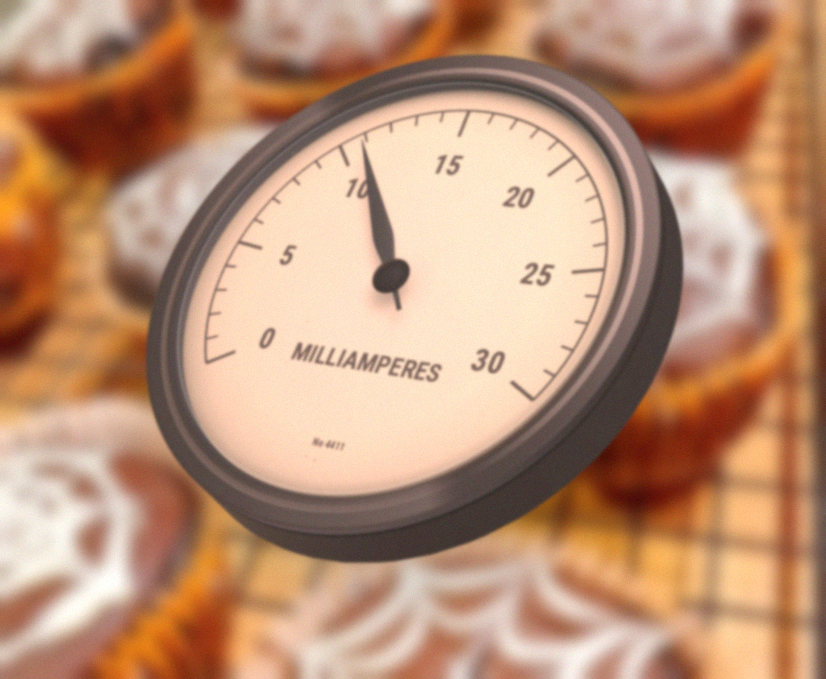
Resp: 11,mA
